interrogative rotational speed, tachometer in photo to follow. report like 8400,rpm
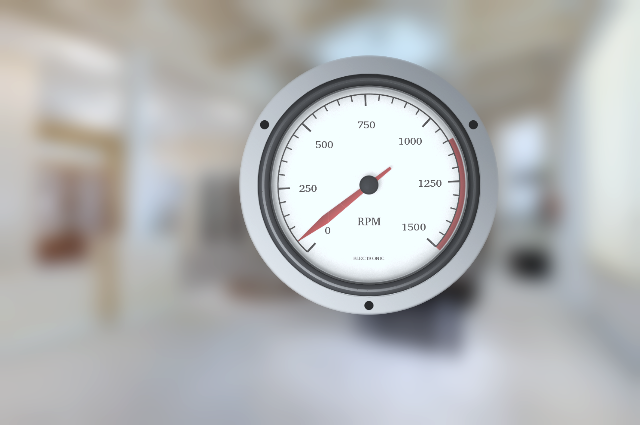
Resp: 50,rpm
